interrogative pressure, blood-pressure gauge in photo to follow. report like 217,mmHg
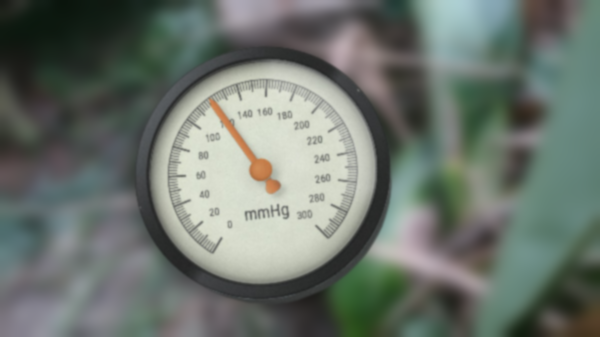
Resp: 120,mmHg
